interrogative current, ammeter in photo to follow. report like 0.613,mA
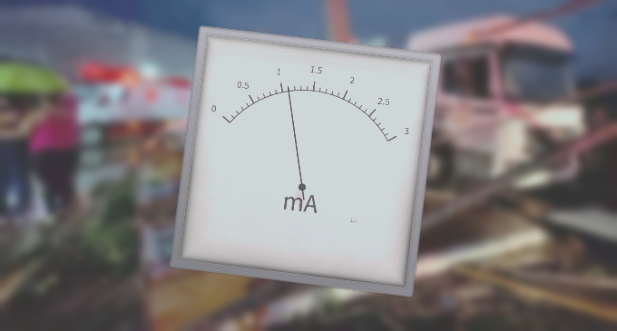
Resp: 1.1,mA
